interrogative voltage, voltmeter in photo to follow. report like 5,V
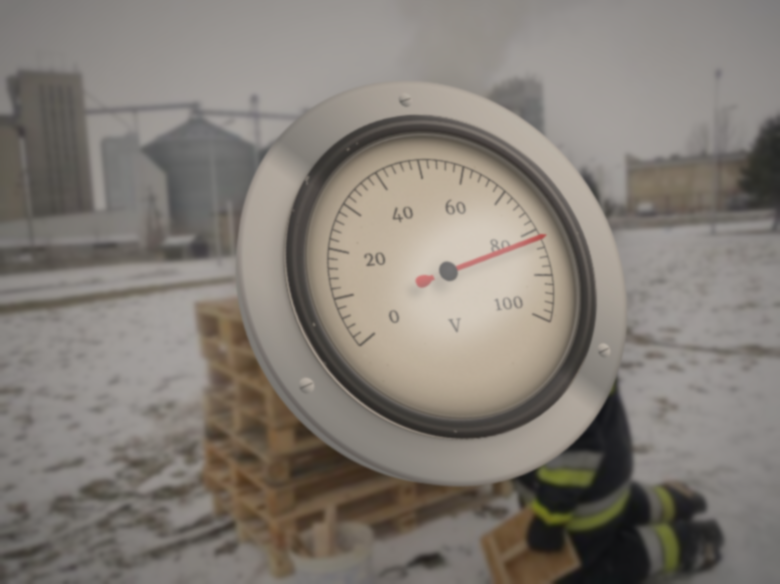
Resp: 82,V
